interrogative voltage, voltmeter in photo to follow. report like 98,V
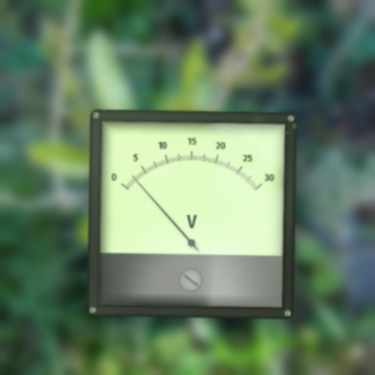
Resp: 2.5,V
